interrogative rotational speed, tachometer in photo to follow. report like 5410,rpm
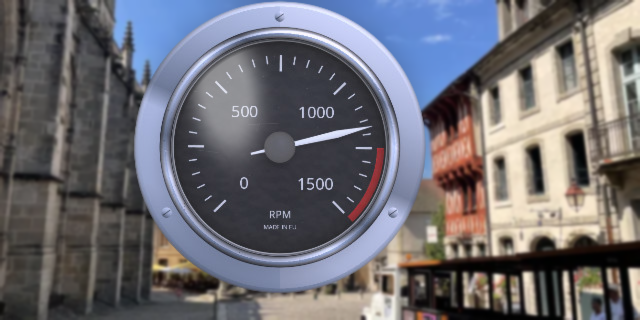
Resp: 1175,rpm
